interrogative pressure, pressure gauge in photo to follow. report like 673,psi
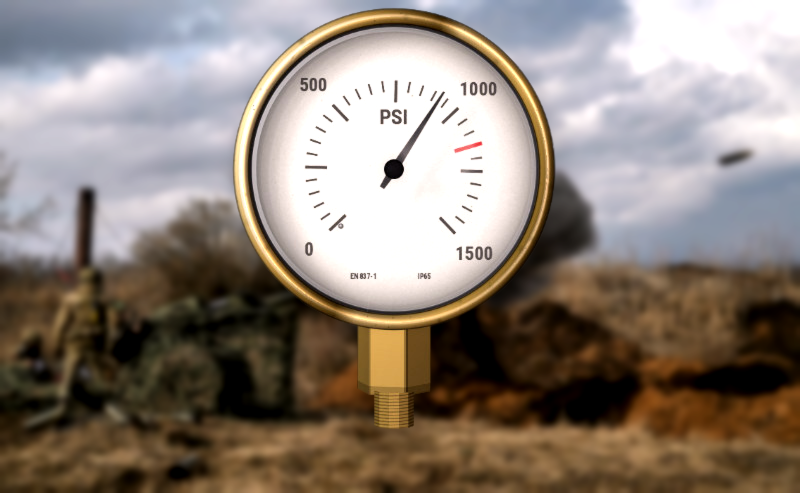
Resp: 925,psi
